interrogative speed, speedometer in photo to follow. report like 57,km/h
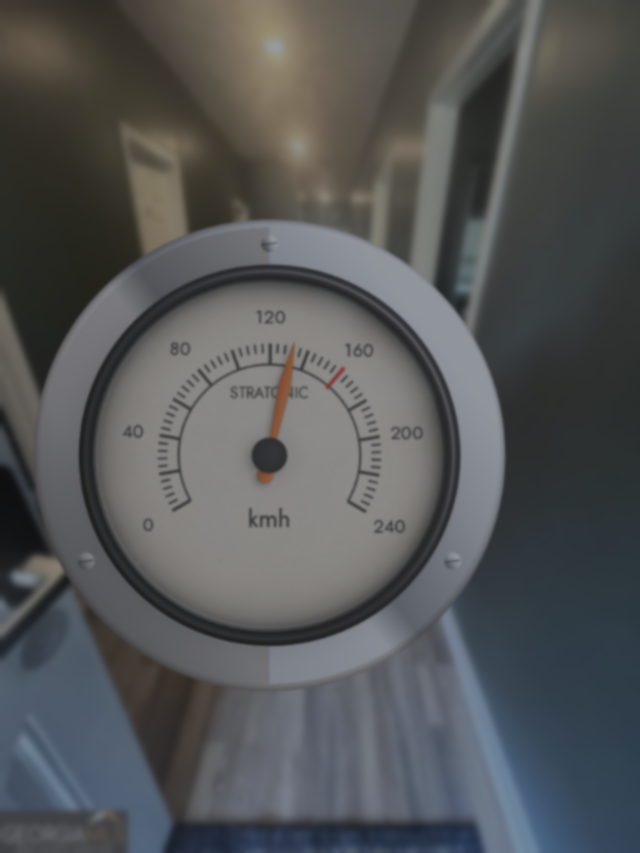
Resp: 132,km/h
